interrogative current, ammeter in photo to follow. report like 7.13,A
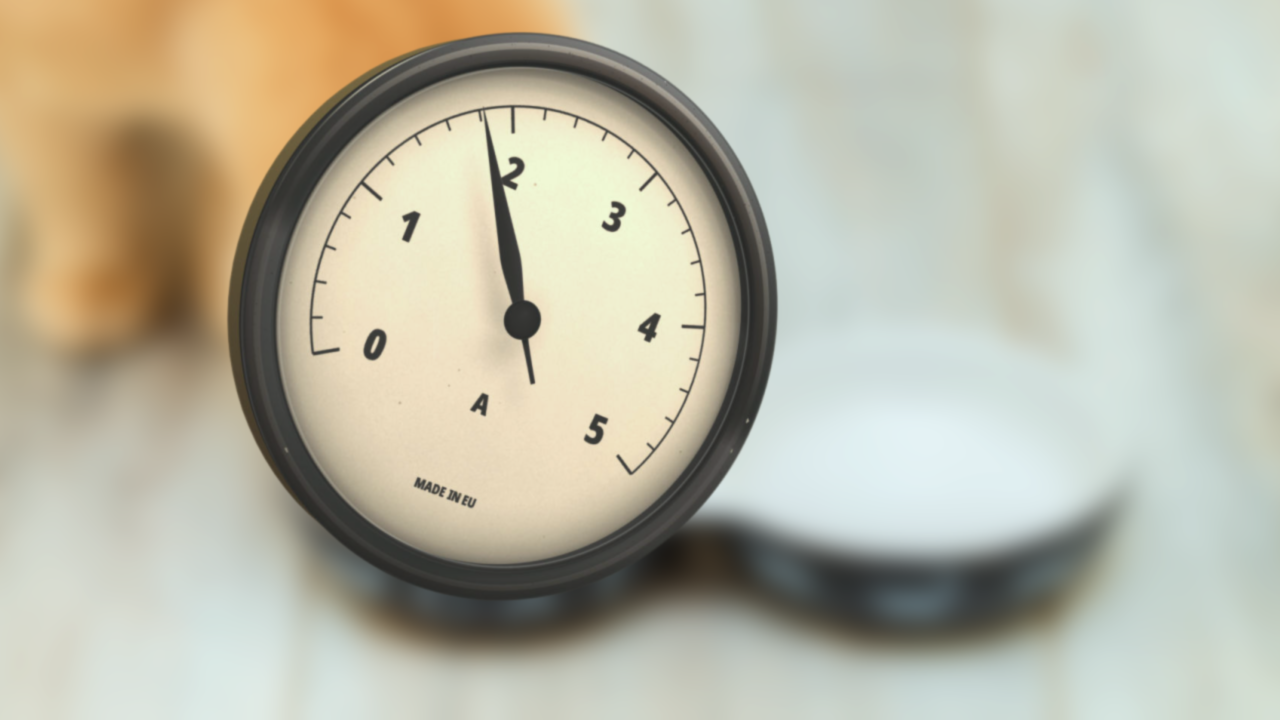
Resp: 1.8,A
